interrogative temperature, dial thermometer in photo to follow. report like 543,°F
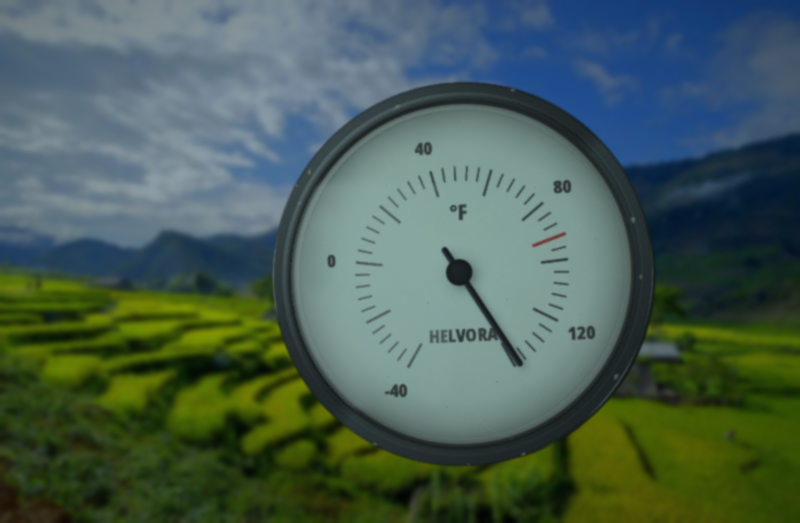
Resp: 138,°F
